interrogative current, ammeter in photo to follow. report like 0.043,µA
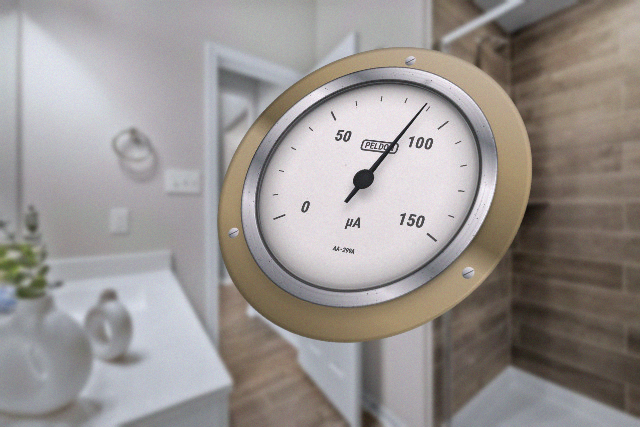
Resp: 90,µA
